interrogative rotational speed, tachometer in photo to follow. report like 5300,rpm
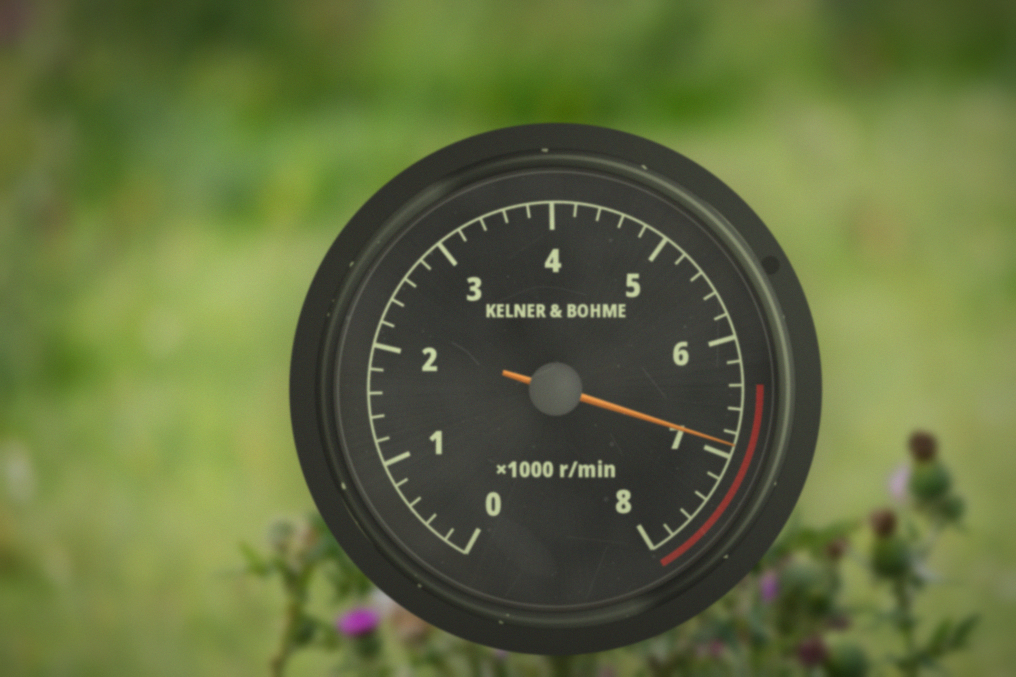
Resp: 6900,rpm
